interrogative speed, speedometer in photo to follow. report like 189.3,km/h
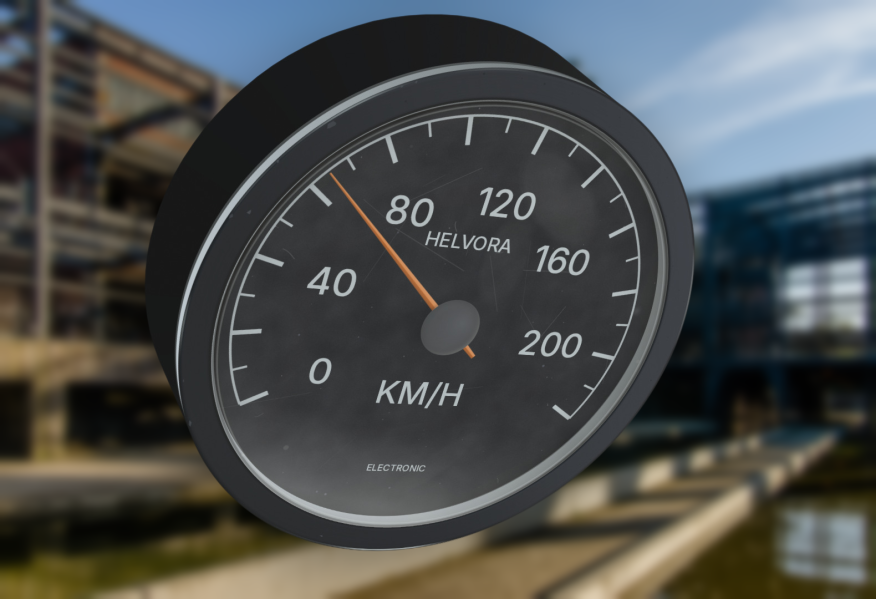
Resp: 65,km/h
